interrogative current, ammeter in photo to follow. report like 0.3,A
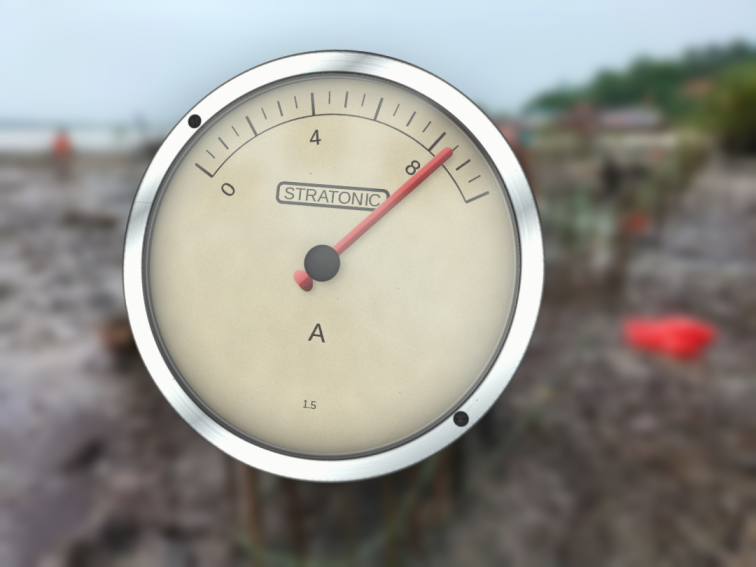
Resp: 8.5,A
